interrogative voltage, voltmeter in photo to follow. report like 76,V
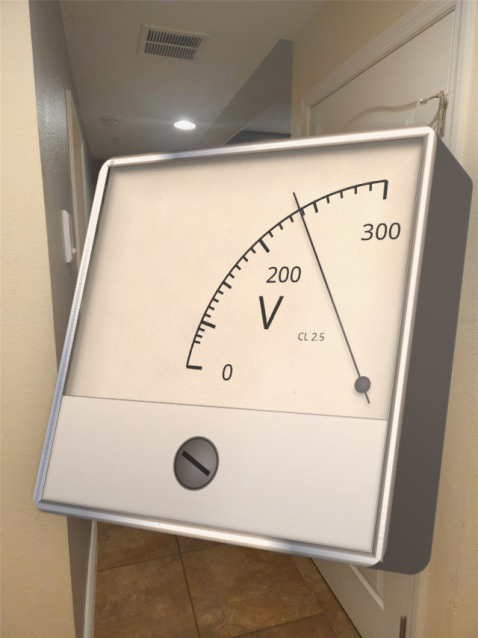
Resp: 240,V
